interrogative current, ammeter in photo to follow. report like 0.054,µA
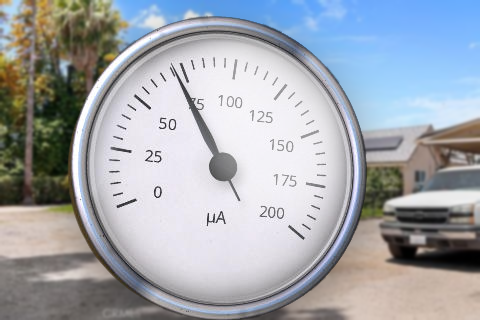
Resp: 70,µA
